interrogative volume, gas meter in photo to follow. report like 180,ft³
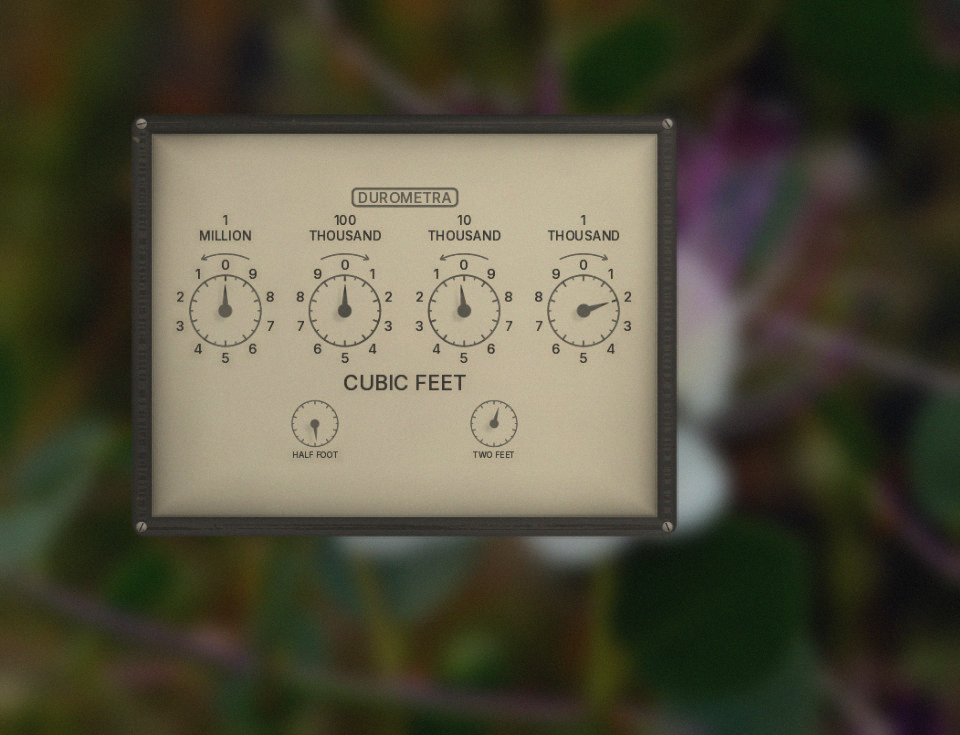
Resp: 200,ft³
